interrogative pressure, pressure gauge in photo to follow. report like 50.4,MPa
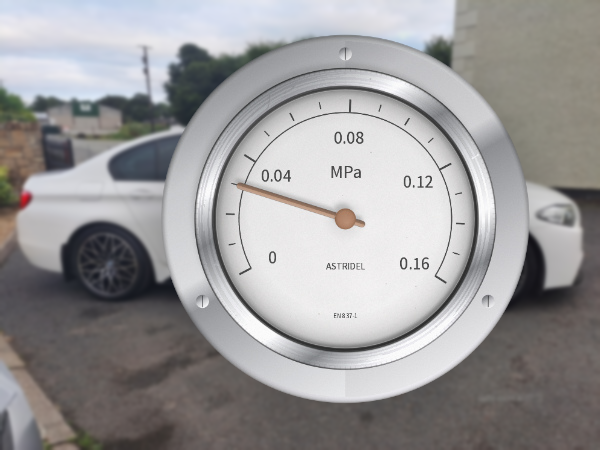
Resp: 0.03,MPa
